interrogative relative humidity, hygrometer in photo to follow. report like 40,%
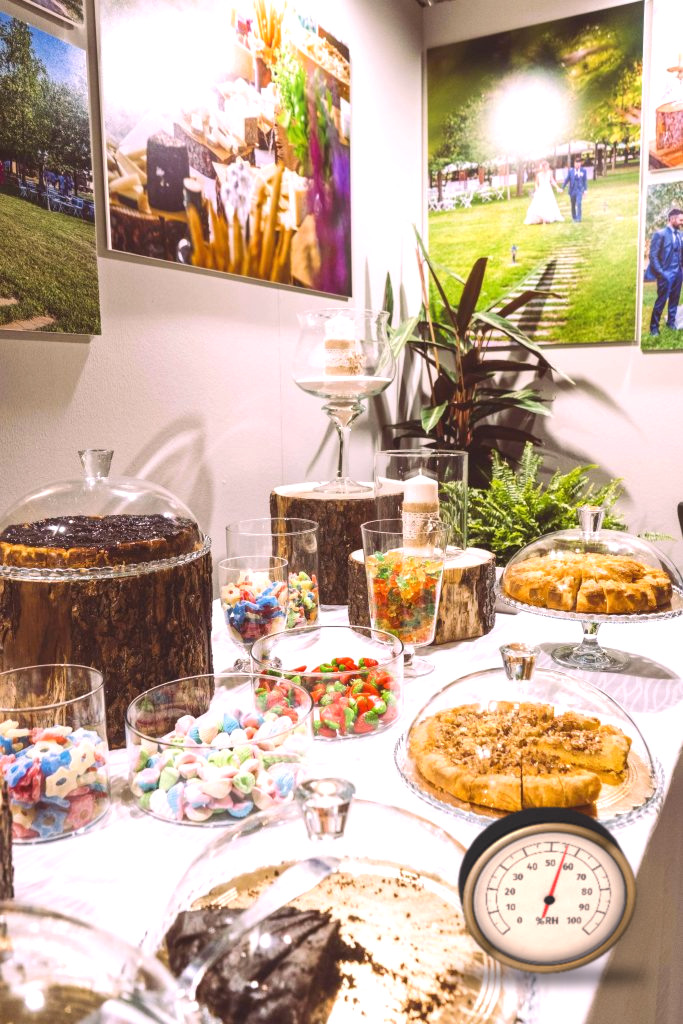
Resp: 55,%
